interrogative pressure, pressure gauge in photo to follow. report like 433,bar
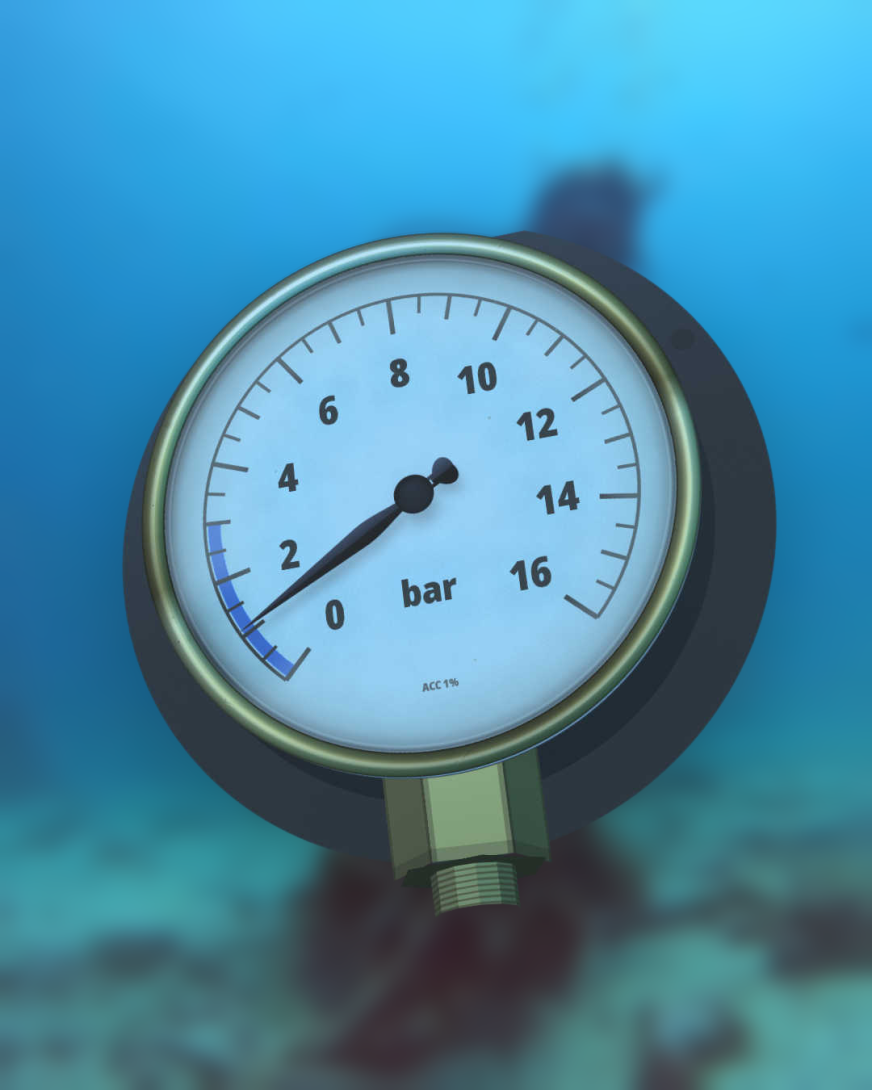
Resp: 1,bar
